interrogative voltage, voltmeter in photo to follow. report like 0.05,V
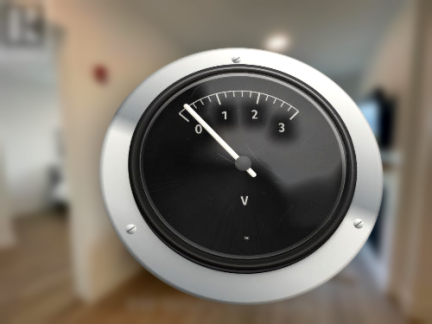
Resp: 0.2,V
